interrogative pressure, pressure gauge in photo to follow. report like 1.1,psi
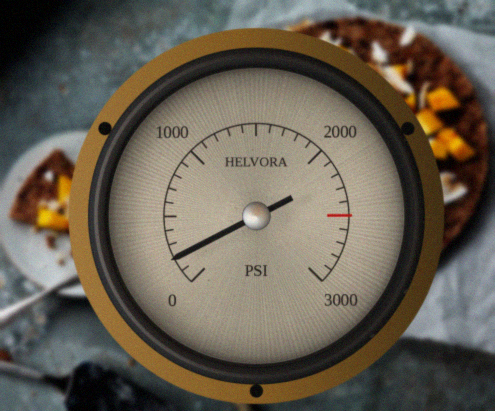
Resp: 200,psi
